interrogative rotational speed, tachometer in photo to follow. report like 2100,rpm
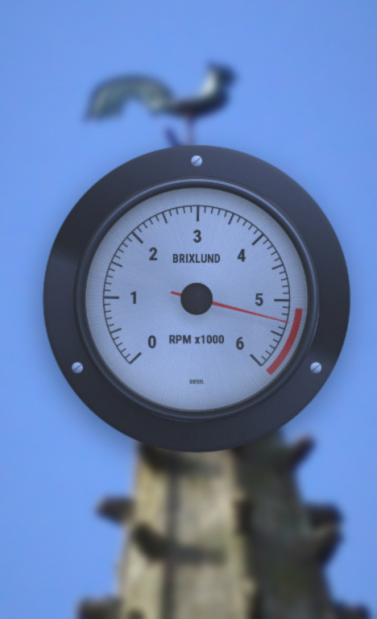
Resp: 5300,rpm
